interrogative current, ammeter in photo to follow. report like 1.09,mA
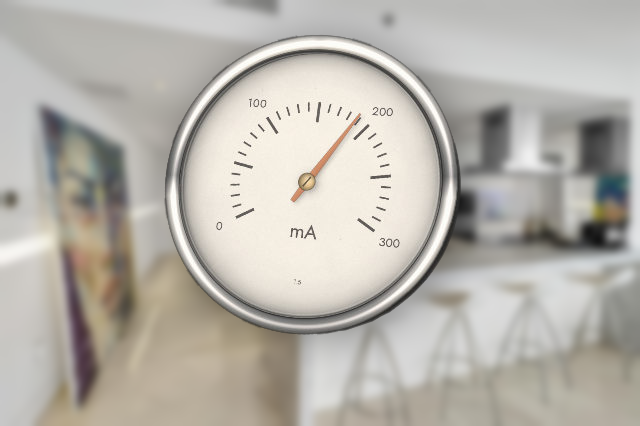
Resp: 190,mA
